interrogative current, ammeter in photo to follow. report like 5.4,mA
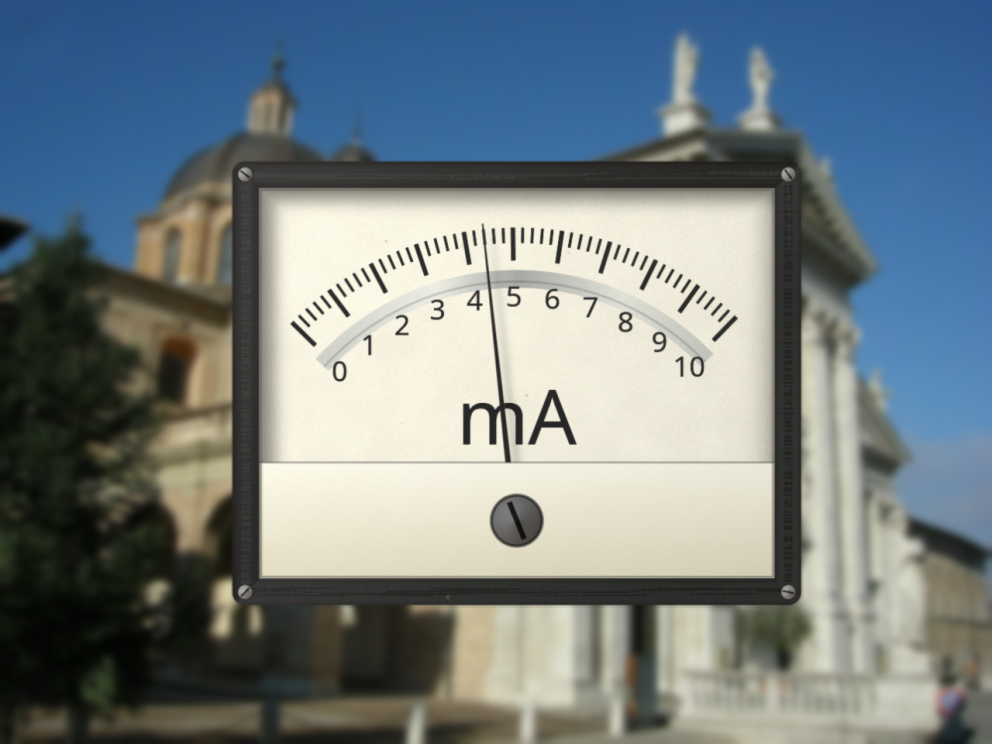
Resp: 4.4,mA
